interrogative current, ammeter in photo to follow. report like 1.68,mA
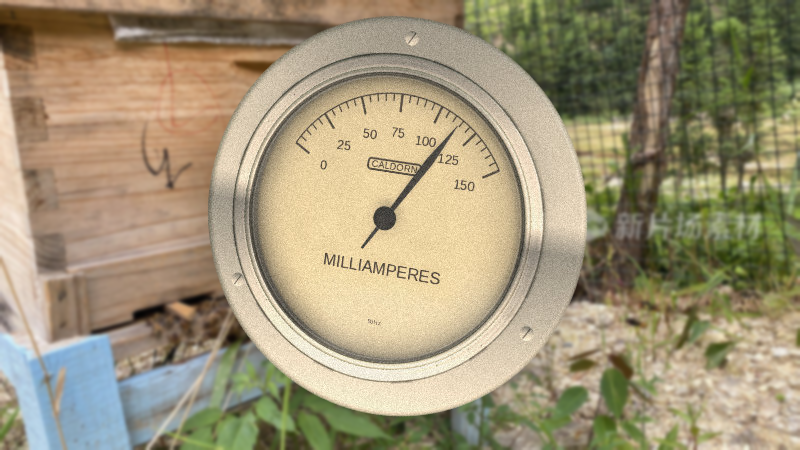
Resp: 115,mA
